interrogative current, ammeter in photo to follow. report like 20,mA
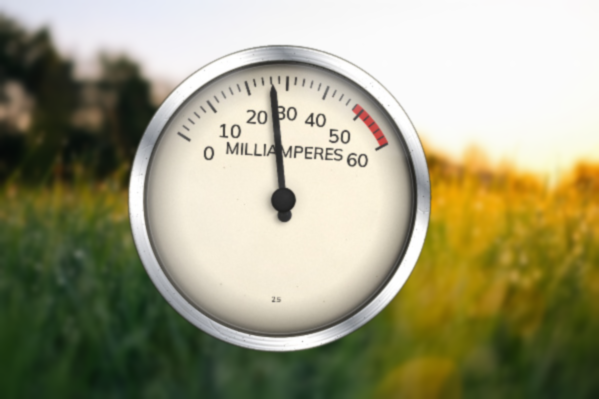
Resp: 26,mA
